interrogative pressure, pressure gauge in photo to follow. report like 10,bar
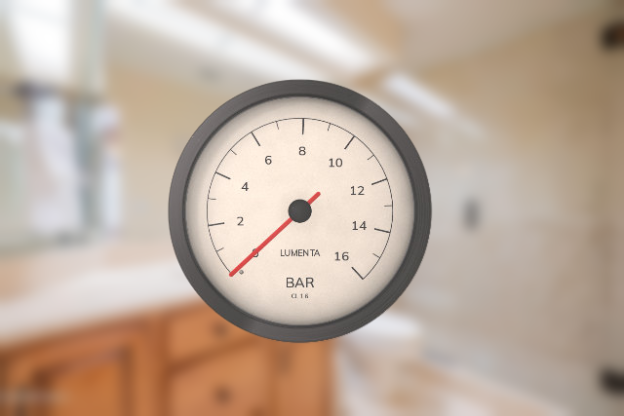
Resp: 0,bar
